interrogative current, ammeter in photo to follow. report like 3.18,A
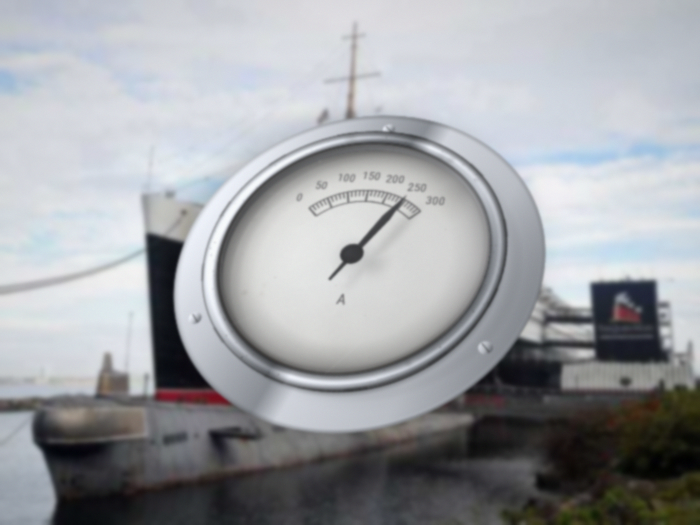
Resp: 250,A
